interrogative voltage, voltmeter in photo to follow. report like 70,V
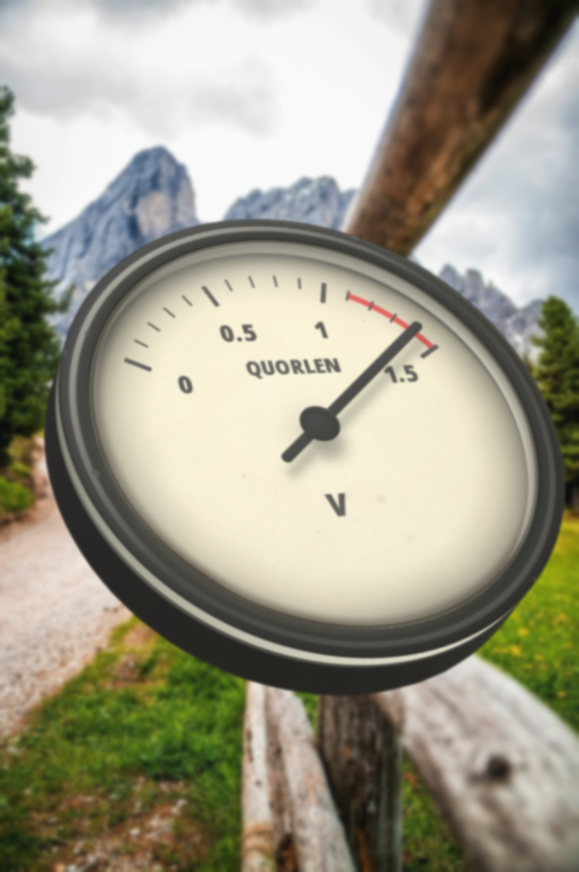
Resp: 1.4,V
